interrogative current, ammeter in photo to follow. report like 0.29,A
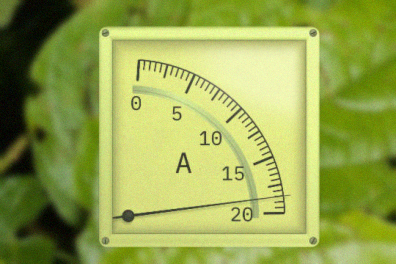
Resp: 18.5,A
